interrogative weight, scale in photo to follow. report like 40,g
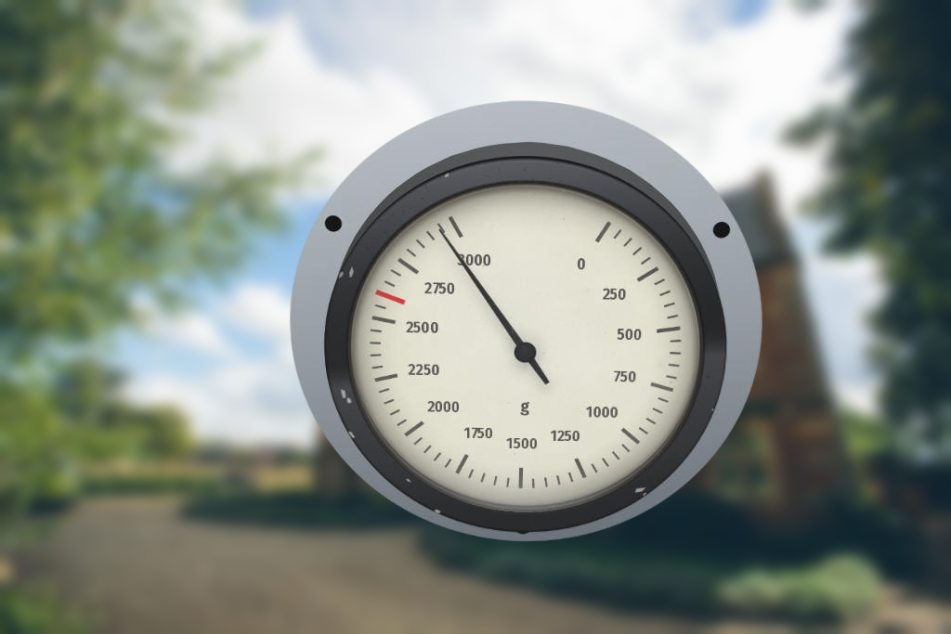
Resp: 2950,g
